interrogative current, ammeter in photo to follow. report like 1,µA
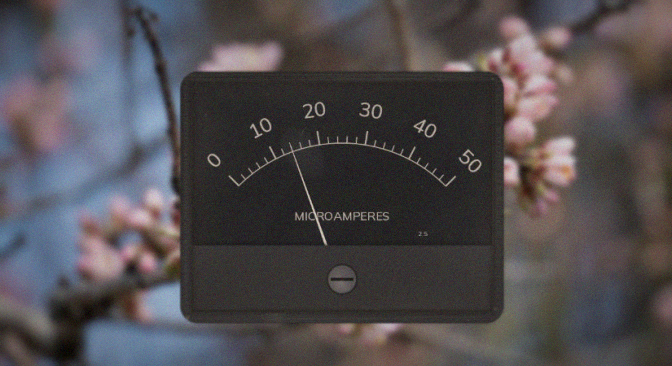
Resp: 14,µA
